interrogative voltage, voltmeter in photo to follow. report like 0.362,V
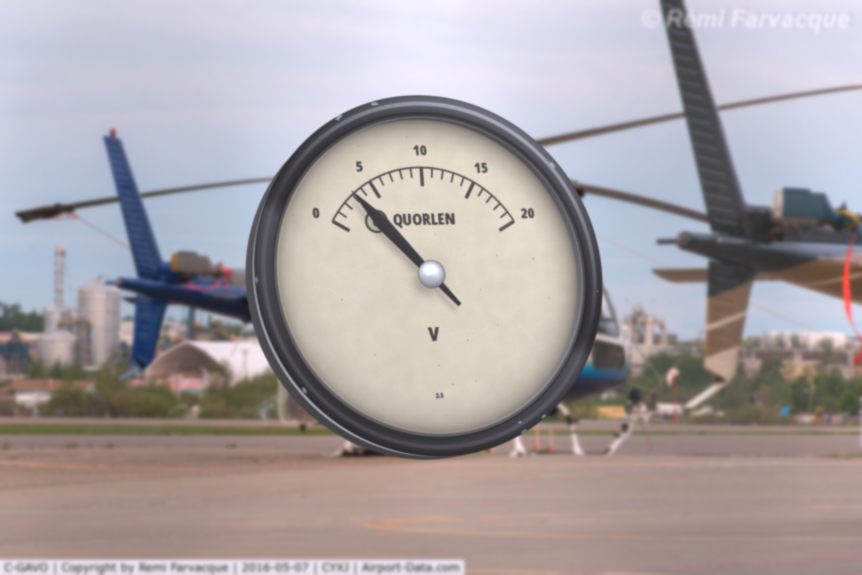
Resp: 3,V
